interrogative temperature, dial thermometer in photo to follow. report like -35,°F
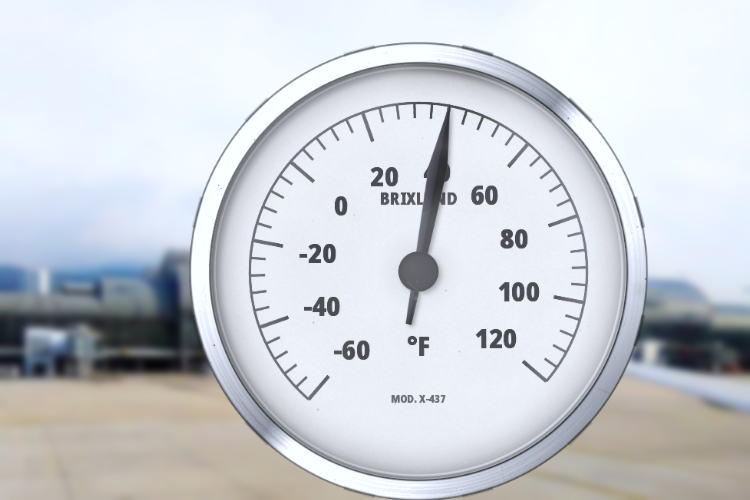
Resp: 40,°F
